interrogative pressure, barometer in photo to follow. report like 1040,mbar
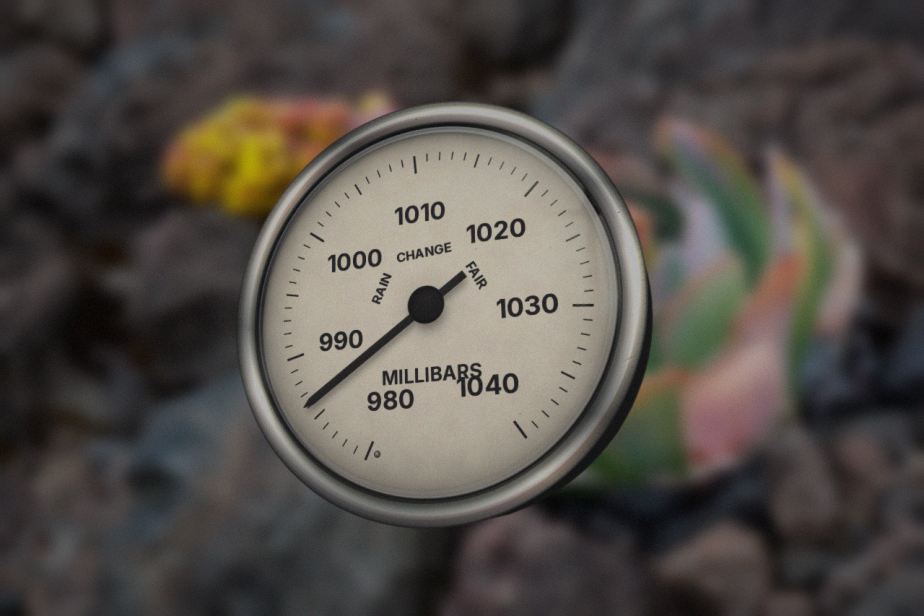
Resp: 986,mbar
